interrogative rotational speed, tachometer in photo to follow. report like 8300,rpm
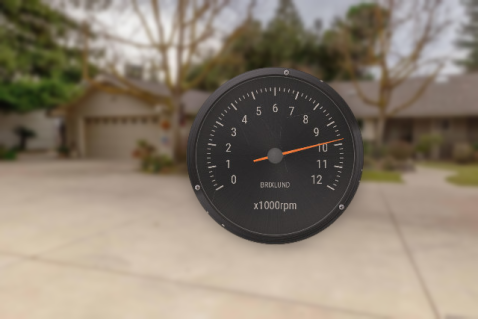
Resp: 9800,rpm
